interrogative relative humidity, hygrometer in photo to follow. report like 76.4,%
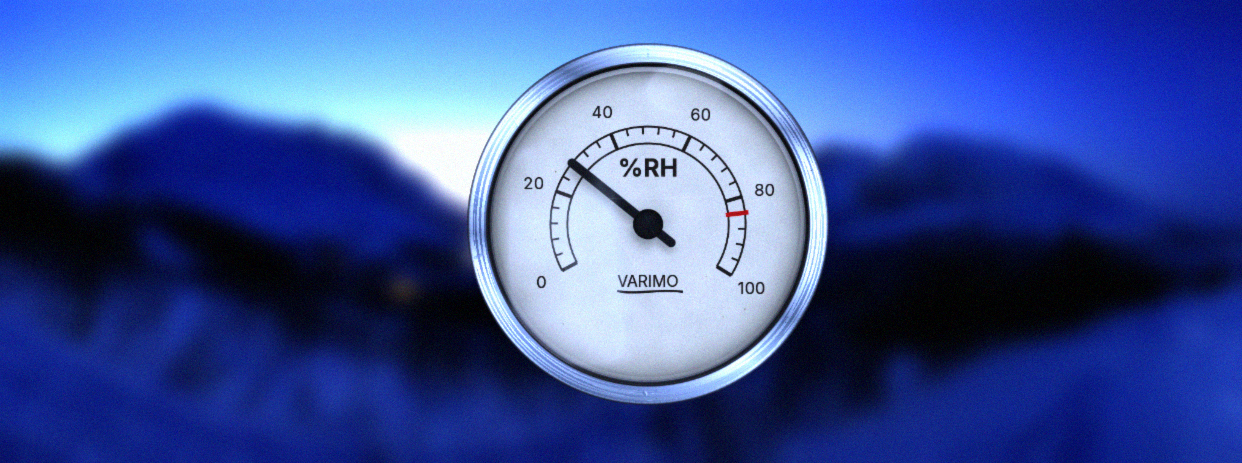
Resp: 28,%
